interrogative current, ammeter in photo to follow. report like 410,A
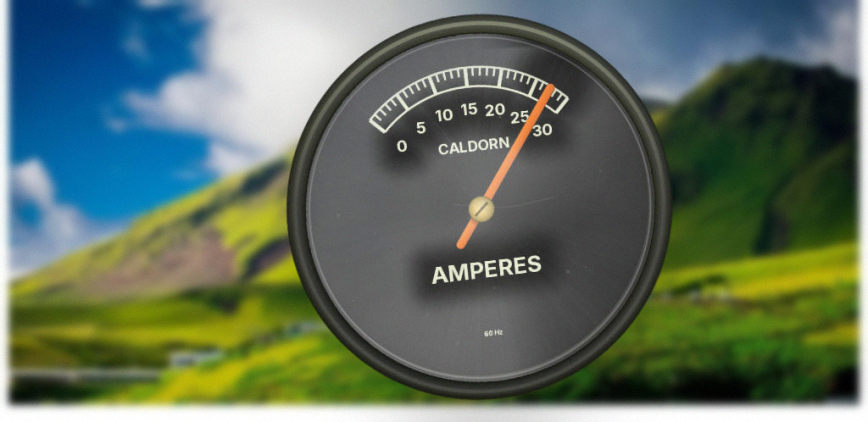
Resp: 27,A
